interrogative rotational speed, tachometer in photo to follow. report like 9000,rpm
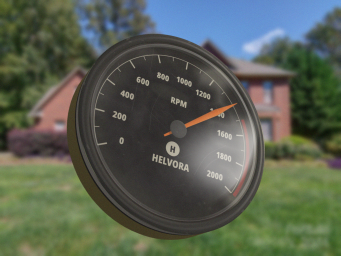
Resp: 1400,rpm
